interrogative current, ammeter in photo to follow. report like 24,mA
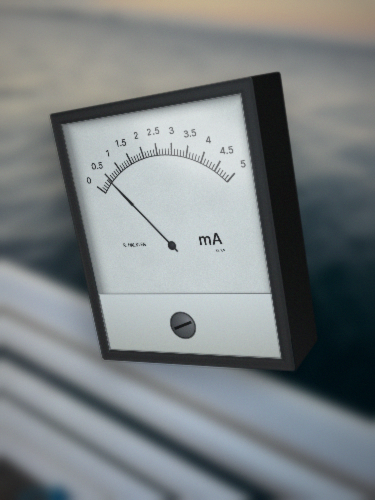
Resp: 0.5,mA
